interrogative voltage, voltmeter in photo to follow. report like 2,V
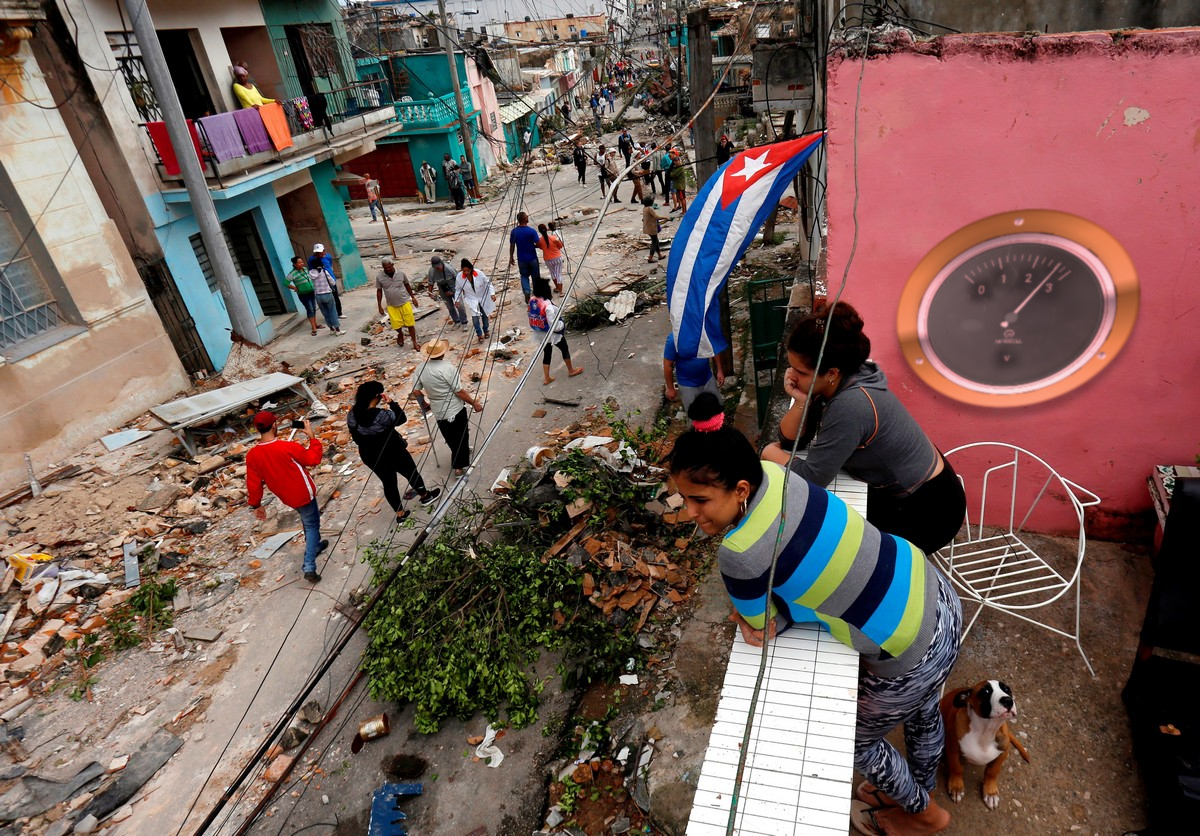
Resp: 2.6,V
